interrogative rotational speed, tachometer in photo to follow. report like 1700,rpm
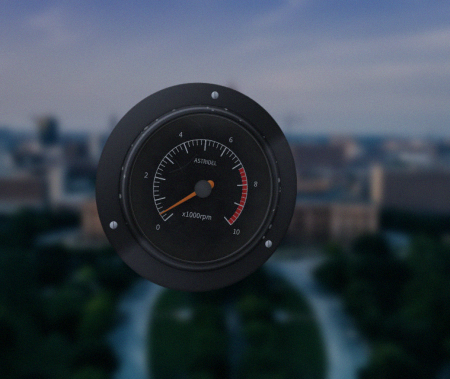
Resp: 400,rpm
